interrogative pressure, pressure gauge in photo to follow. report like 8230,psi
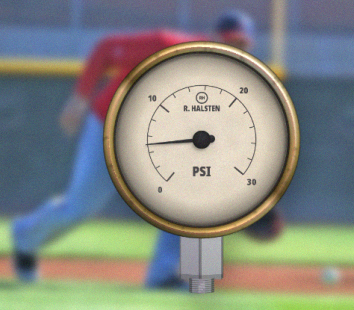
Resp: 5,psi
